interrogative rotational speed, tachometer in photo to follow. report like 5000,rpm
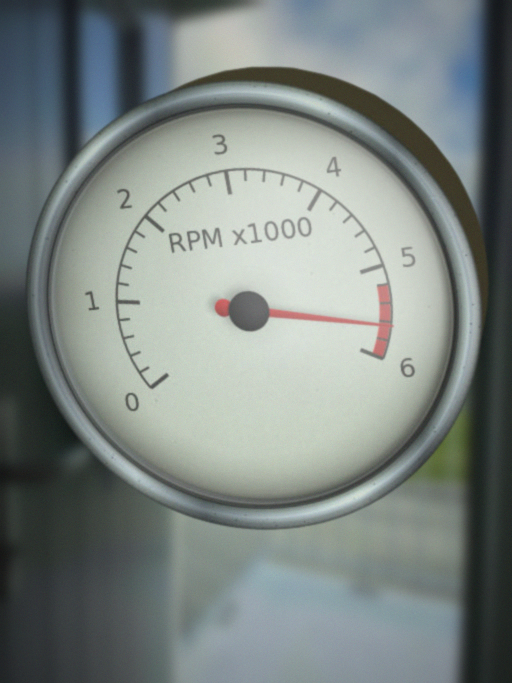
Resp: 5600,rpm
